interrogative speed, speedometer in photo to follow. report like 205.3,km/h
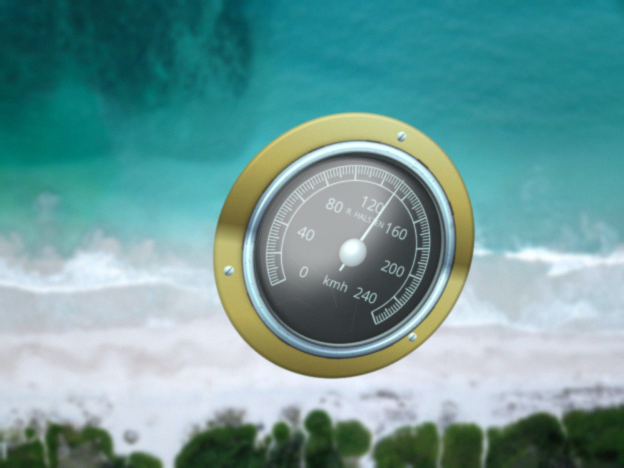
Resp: 130,km/h
